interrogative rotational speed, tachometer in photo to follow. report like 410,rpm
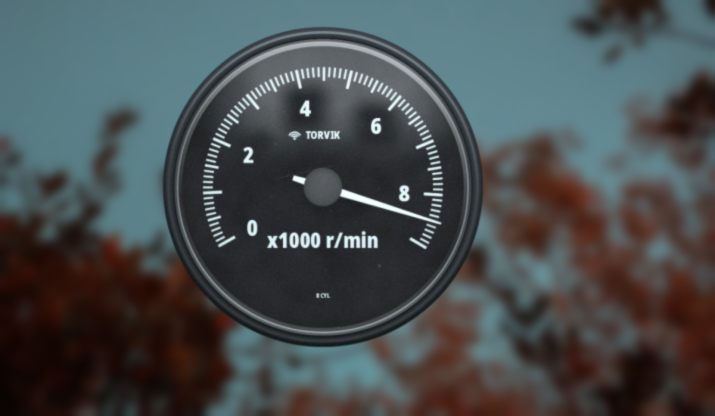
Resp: 8500,rpm
